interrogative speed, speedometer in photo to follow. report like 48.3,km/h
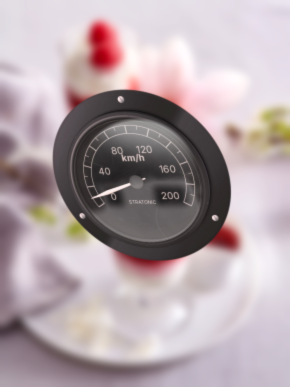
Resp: 10,km/h
